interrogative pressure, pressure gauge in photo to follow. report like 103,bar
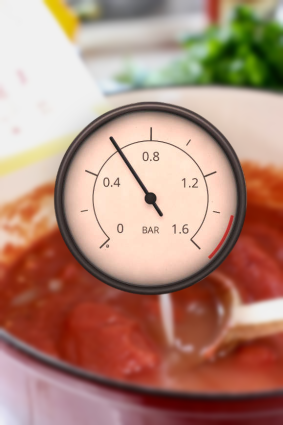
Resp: 0.6,bar
